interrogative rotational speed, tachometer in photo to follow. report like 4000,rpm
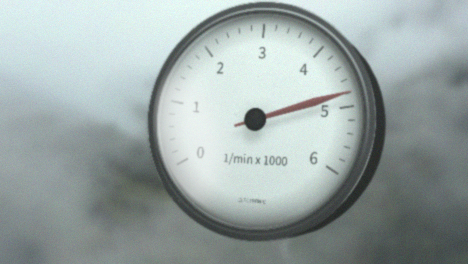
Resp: 4800,rpm
